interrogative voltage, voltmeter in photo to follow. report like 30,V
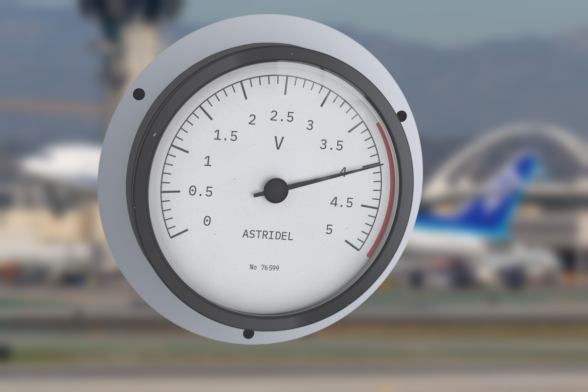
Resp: 4,V
